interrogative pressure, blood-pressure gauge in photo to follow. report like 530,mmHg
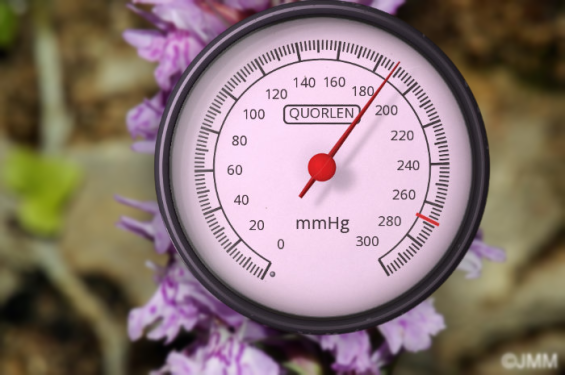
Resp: 188,mmHg
